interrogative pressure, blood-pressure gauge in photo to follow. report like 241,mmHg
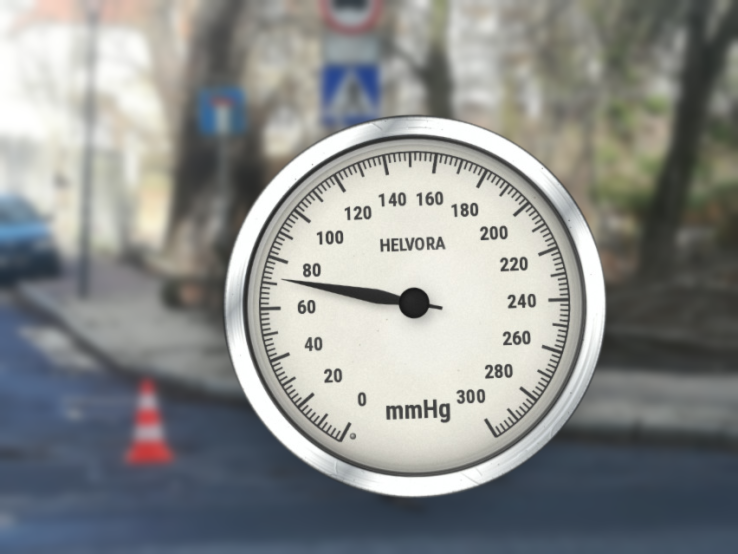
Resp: 72,mmHg
